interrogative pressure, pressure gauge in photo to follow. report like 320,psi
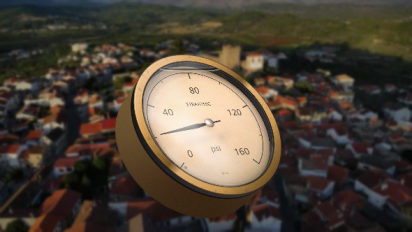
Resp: 20,psi
